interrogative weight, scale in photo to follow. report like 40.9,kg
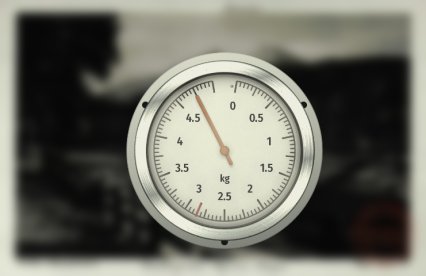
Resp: 4.75,kg
